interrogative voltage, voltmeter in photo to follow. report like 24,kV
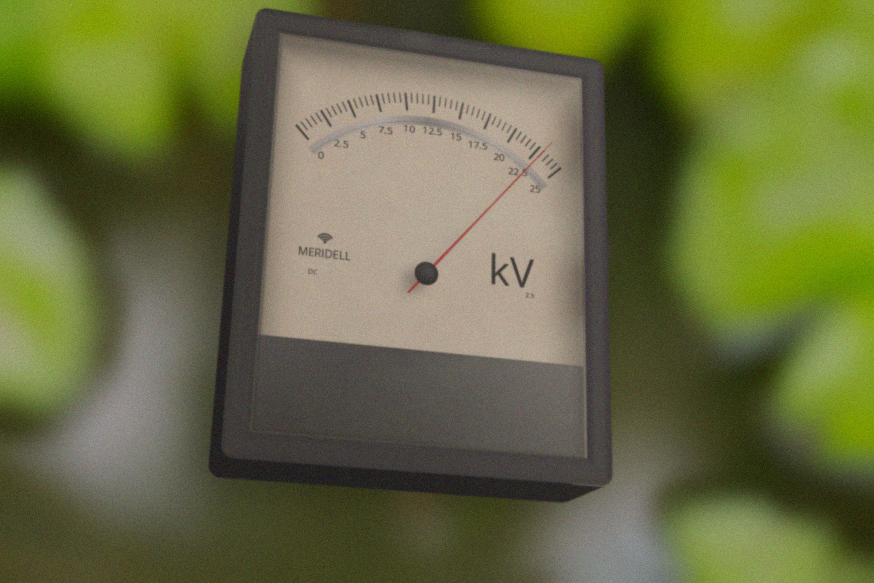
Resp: 23,kV
